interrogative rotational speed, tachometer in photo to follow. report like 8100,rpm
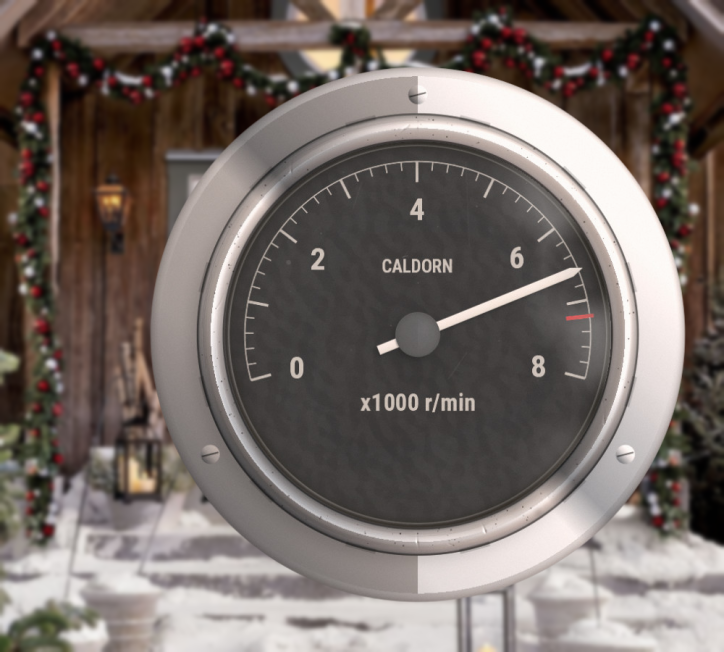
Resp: 6600,rpm
